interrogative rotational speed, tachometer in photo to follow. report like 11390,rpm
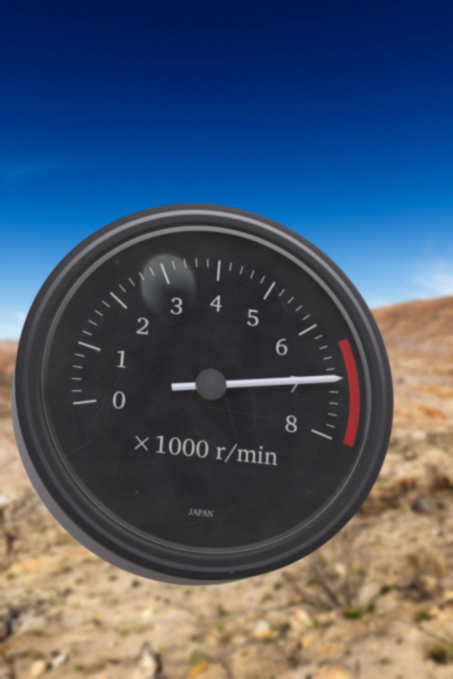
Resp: 7000,rpm
